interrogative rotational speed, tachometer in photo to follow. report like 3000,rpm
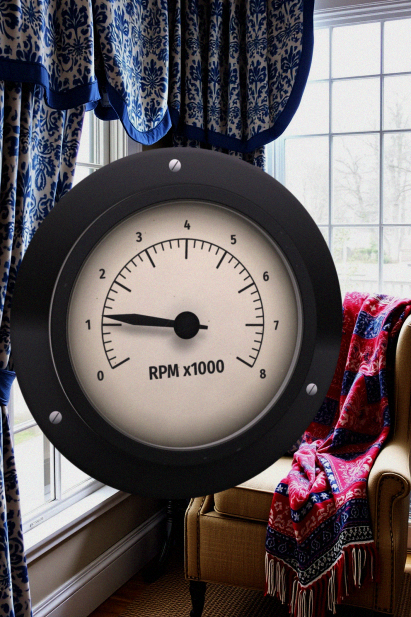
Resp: 1200,rpm
